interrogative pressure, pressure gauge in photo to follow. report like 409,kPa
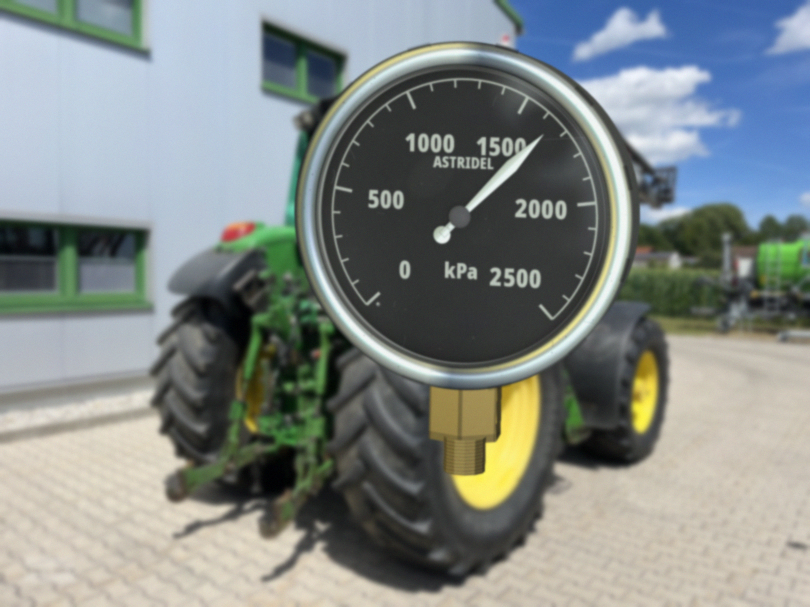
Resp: 1650,kPa
